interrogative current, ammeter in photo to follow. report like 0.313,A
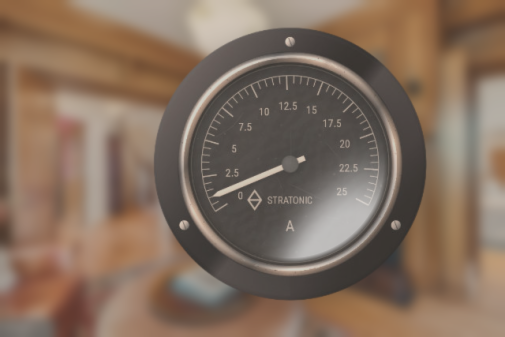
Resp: 1,A
